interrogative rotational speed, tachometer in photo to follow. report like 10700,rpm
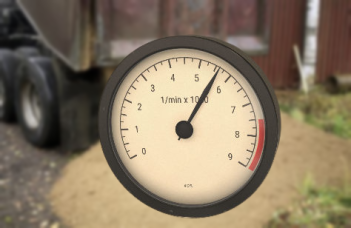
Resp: 5625,rpm
